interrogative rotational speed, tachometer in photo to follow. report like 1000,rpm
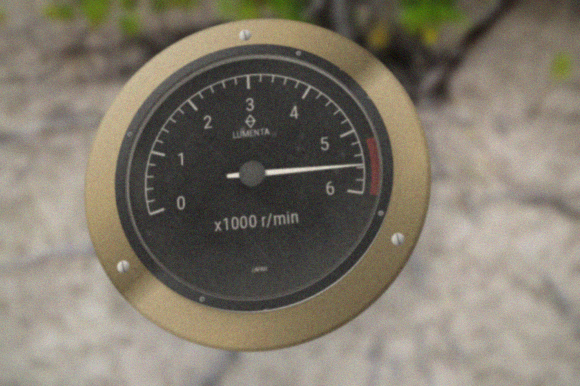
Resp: 5600,rpm
